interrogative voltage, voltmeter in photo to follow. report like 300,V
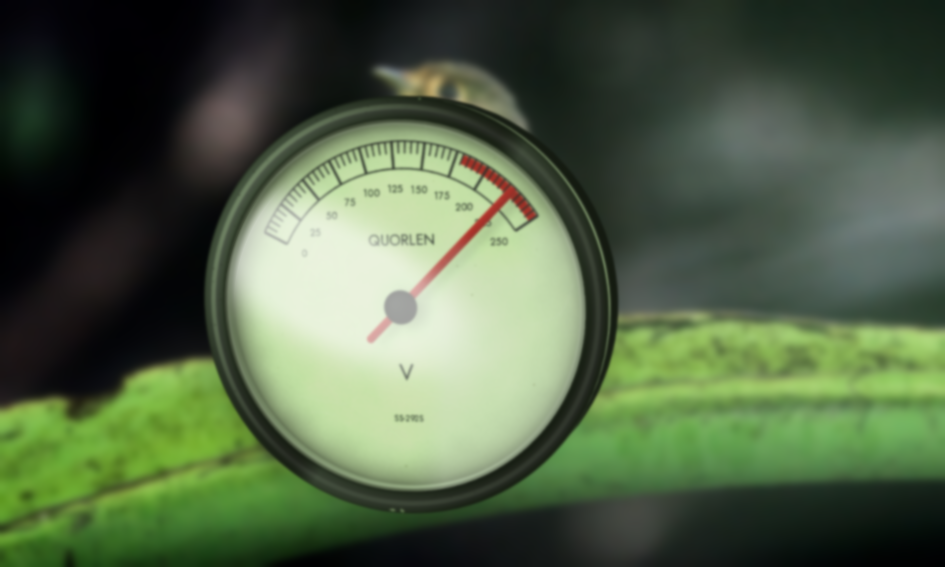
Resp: 225,V
